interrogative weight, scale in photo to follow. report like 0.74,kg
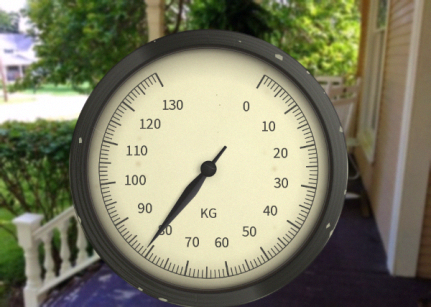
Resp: 81,kg
